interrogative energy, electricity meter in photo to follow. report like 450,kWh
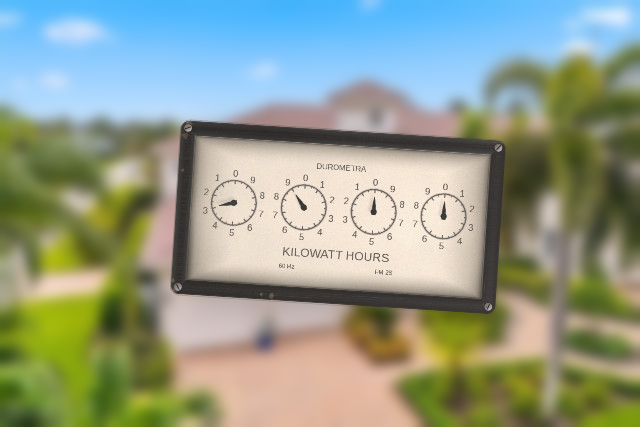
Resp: 2900,kWh
